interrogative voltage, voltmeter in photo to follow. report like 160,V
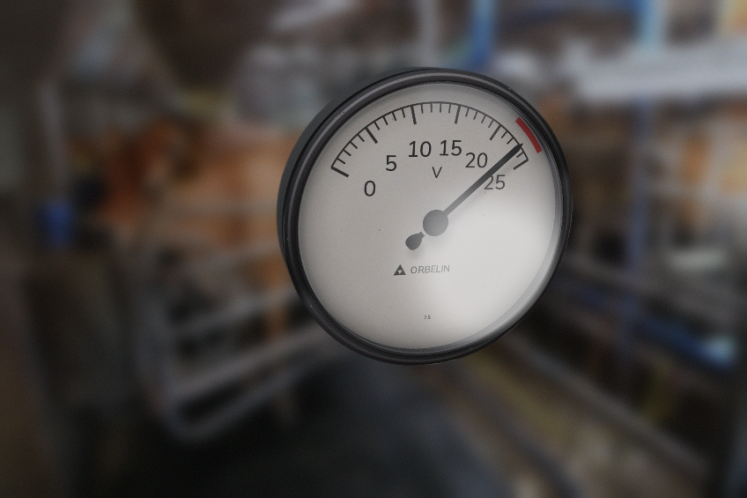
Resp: 23,V
